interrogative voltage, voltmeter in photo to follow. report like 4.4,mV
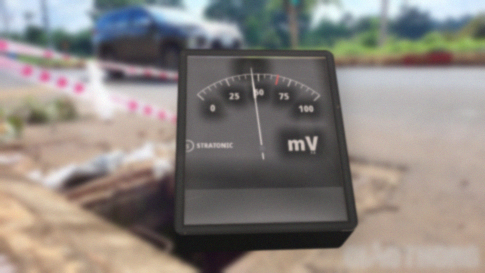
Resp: 45,mV
